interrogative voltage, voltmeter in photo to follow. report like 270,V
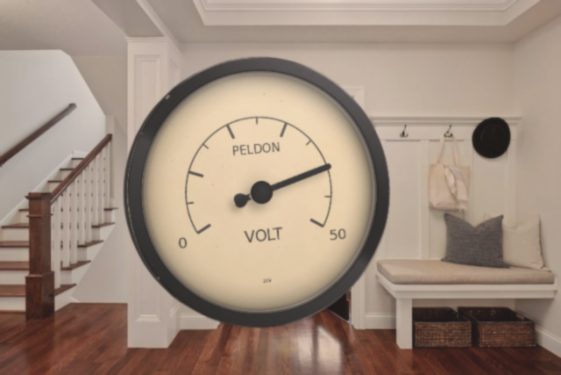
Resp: 40,V
